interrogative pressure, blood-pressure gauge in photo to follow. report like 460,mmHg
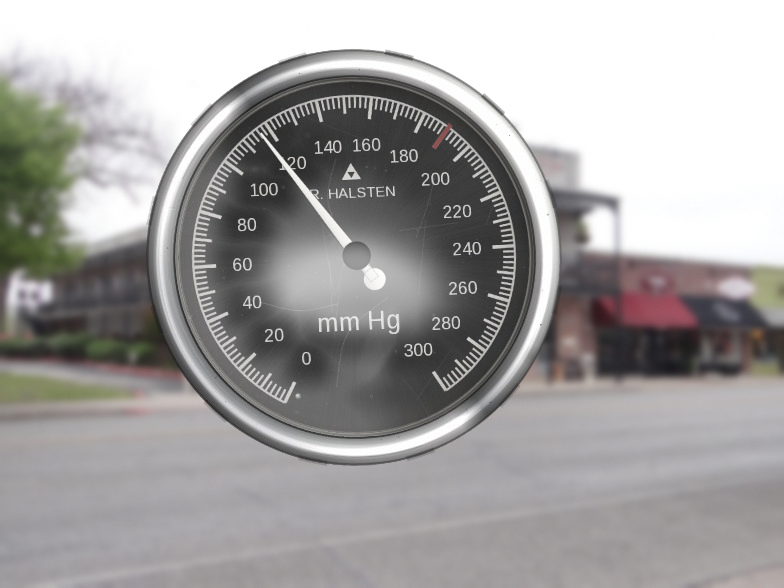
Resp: 116,mmHg
